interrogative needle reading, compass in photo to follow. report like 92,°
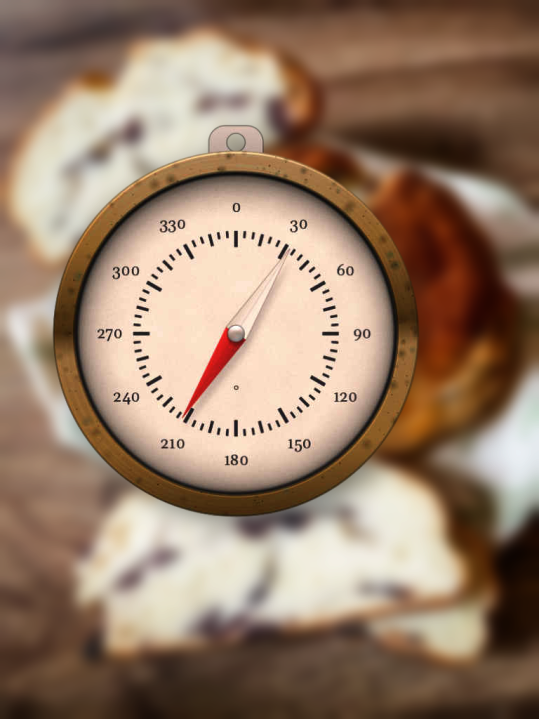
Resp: 212.5,°
